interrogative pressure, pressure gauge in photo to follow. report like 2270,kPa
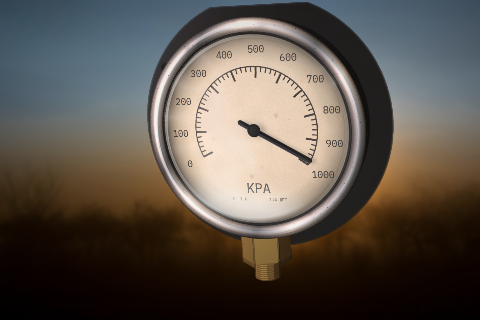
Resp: 980,kPa
